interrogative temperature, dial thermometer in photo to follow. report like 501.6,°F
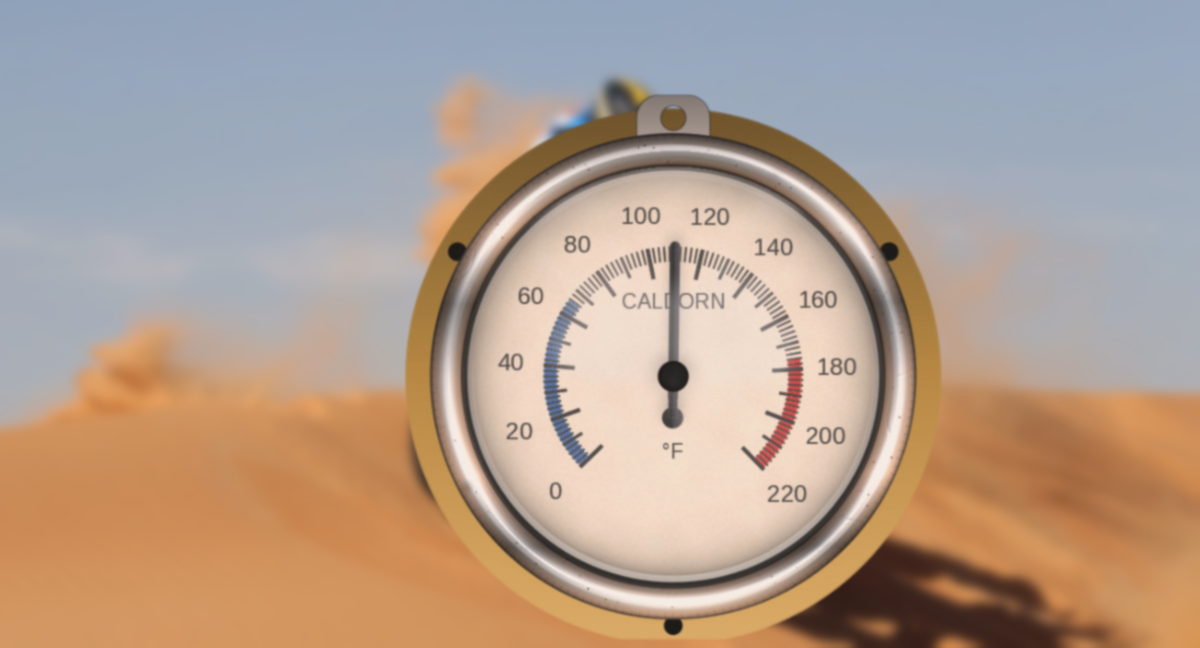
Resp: 110,°F
